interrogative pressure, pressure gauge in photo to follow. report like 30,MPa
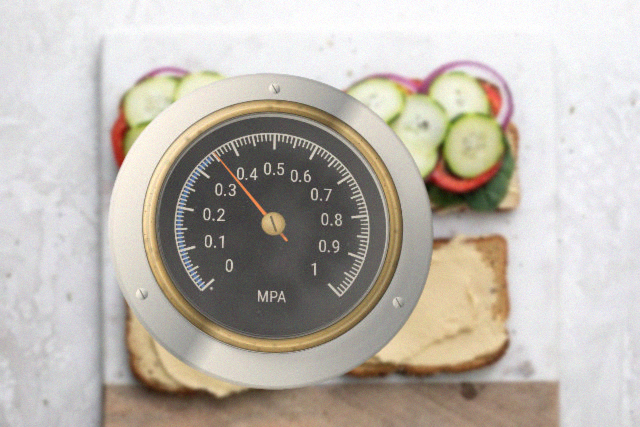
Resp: 0.35,MPa
